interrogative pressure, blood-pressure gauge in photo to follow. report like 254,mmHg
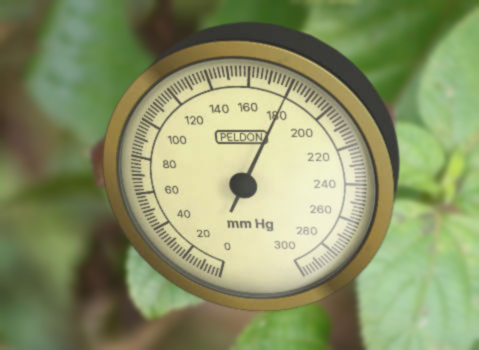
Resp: 180,mmHg
